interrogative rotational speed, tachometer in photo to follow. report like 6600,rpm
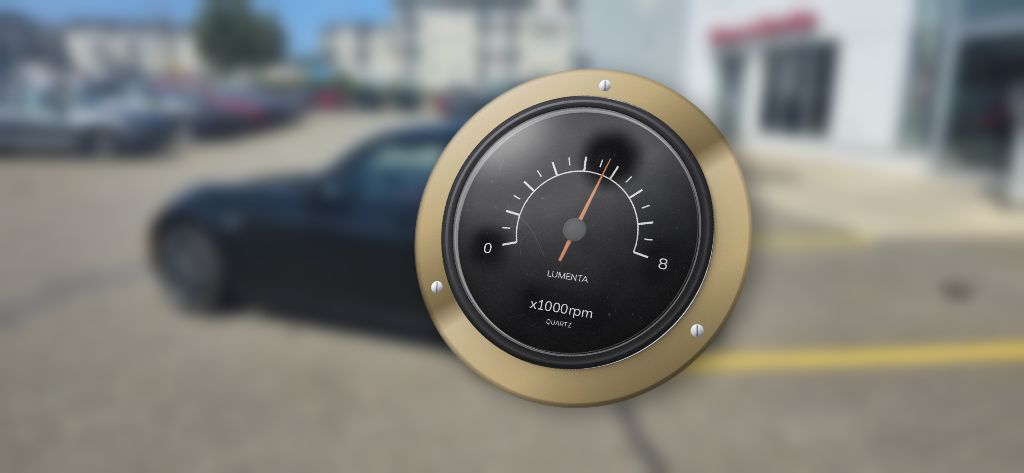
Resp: 4750,rpm
